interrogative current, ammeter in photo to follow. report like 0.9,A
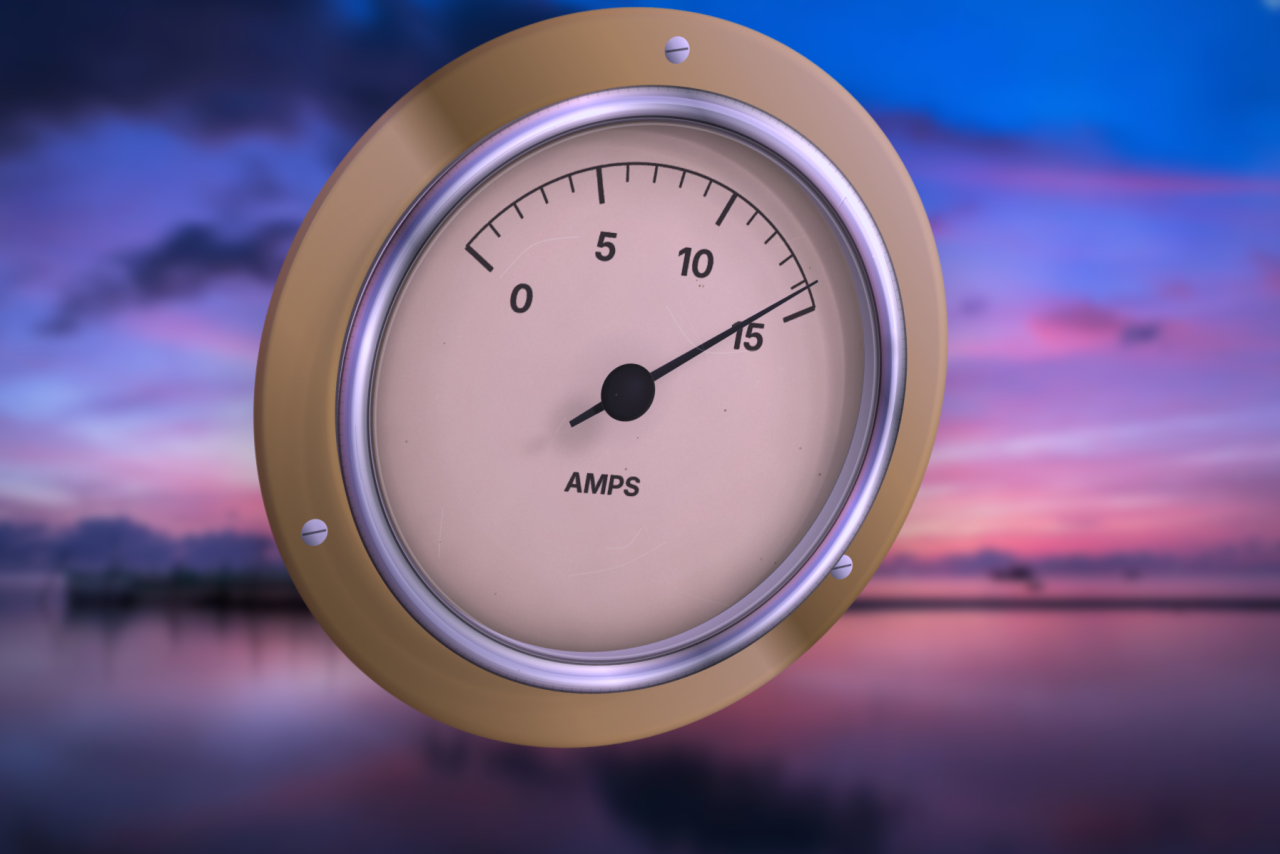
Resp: 14,A
